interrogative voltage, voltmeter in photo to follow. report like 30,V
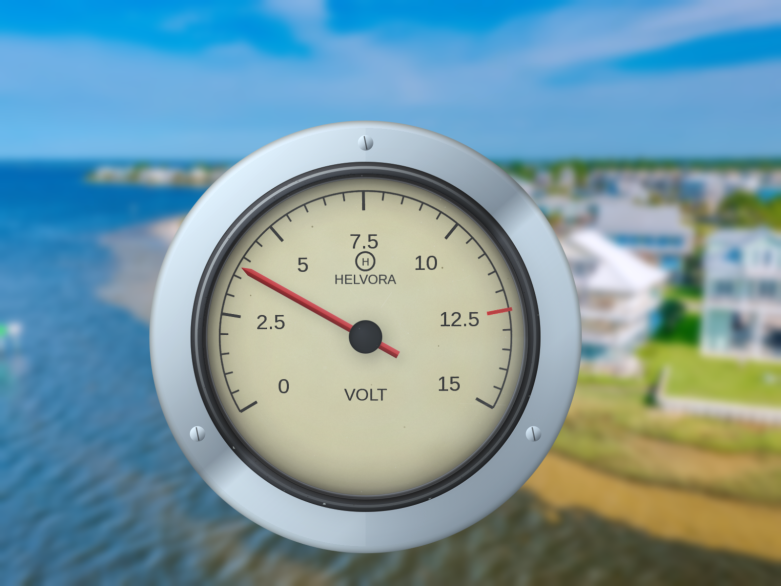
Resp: 3.75,V
